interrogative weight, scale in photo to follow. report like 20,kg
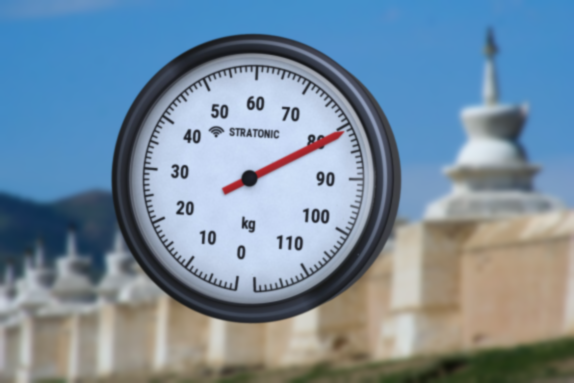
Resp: 81,kg
